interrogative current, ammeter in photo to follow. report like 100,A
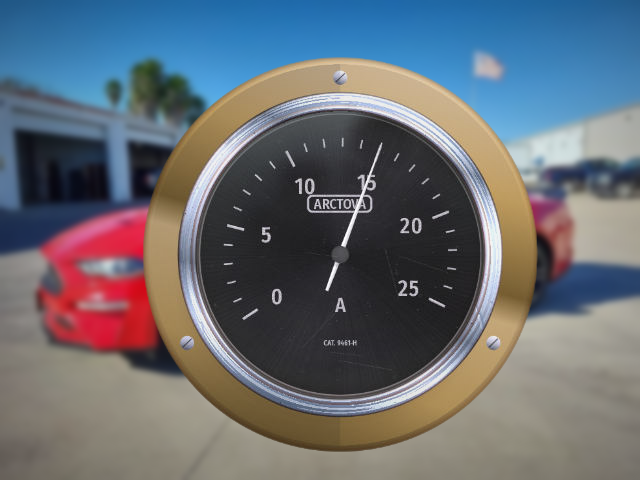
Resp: 15,A
